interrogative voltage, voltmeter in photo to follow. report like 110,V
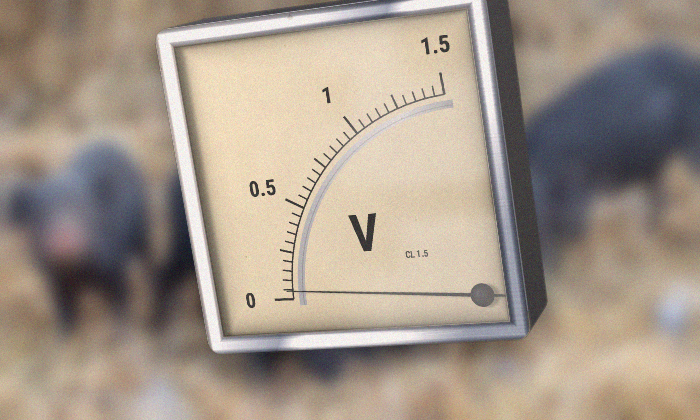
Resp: 0.05,V
